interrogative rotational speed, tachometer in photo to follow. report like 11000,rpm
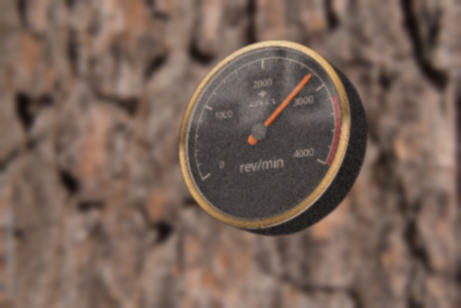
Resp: 2800,rpm
